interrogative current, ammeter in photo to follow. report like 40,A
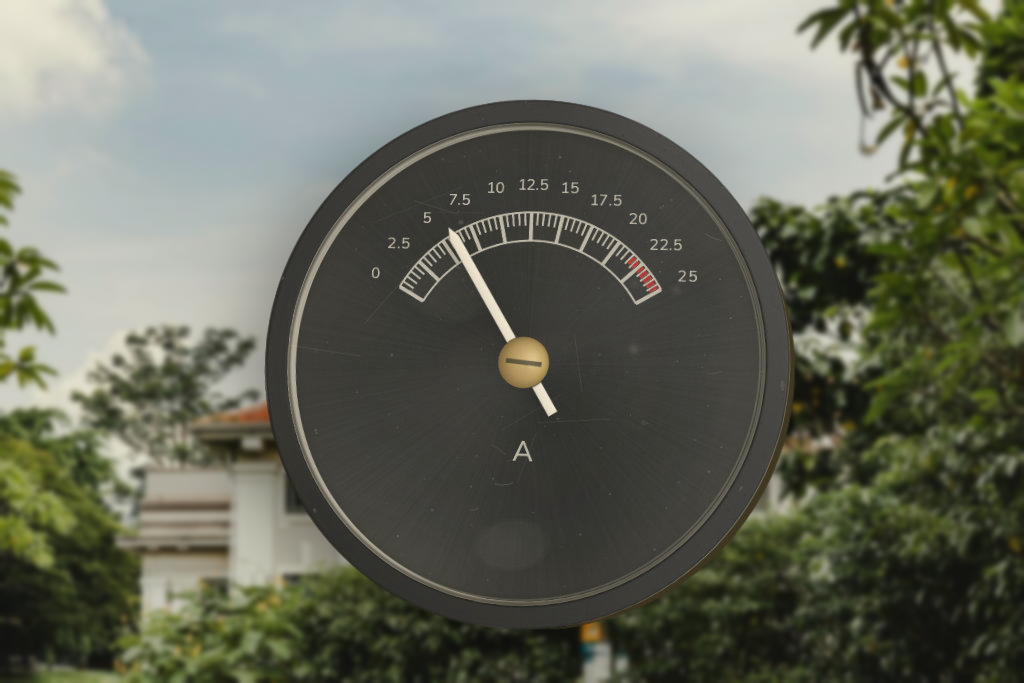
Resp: 6,A
